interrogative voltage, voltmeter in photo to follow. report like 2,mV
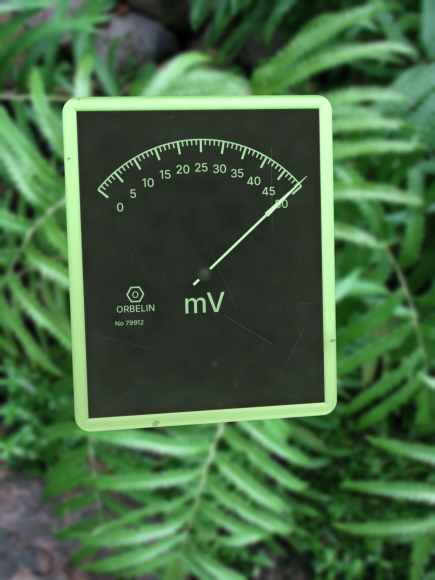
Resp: 49,mV
